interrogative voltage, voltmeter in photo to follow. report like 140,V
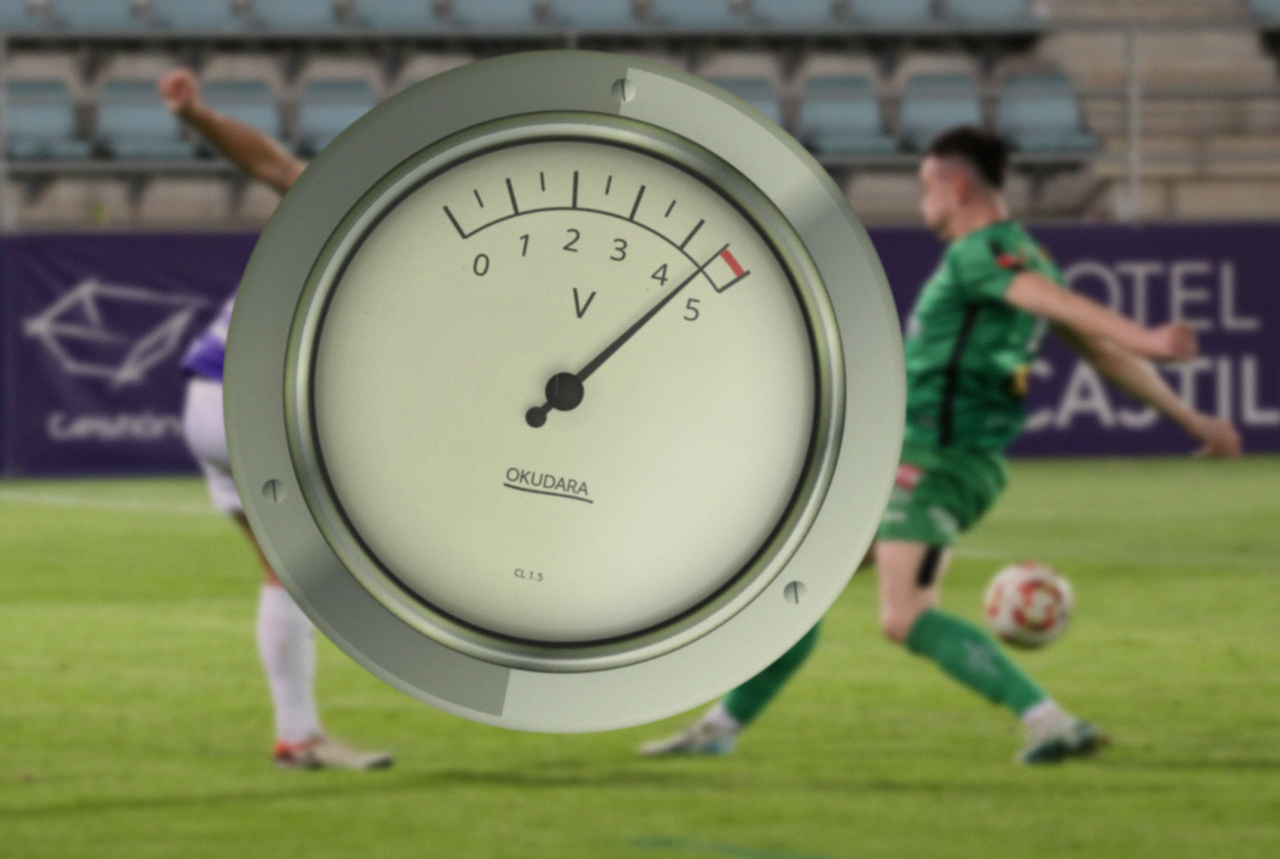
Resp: 4.5,V
